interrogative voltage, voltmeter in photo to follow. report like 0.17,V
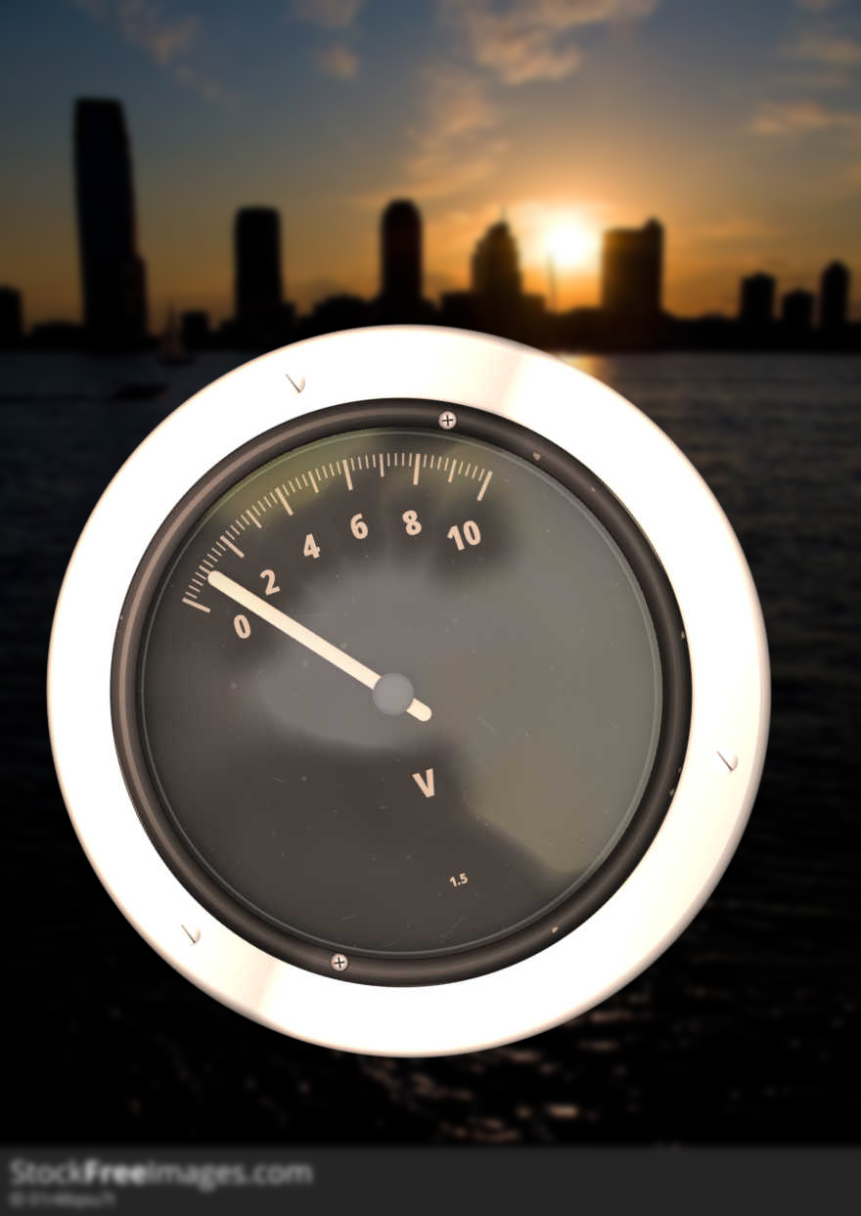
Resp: 1,V
